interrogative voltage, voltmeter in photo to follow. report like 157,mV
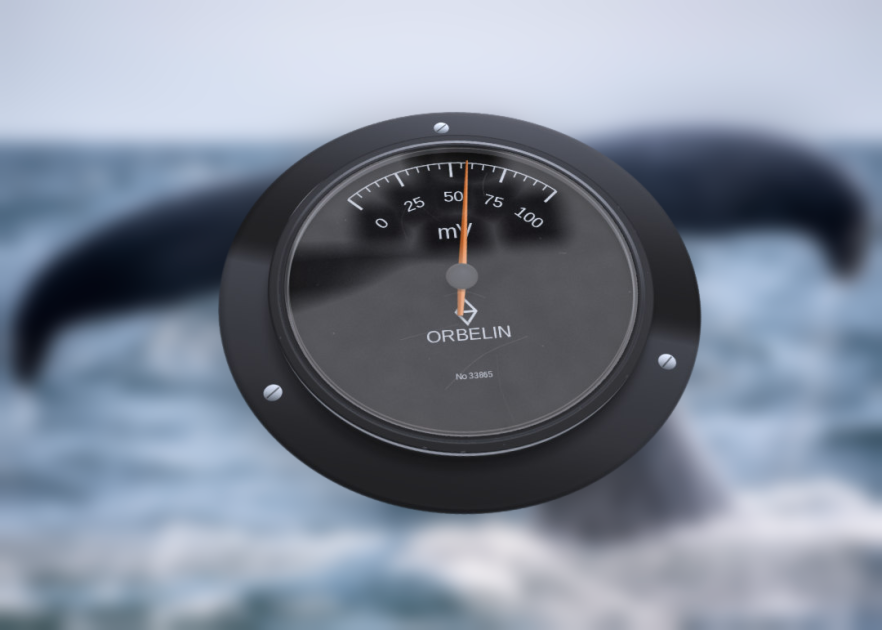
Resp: 57.5,mV
